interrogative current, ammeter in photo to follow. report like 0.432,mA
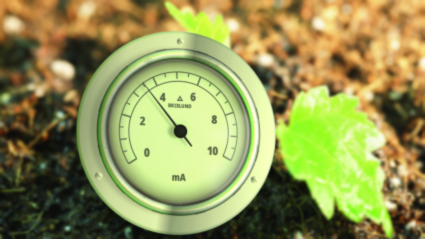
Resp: 3.5,mA
